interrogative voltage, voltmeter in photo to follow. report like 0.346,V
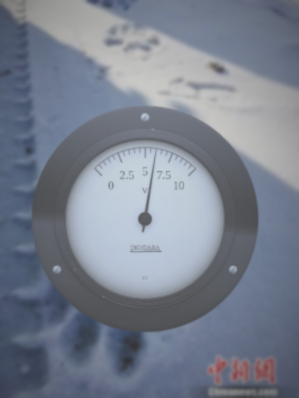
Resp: 6,V
